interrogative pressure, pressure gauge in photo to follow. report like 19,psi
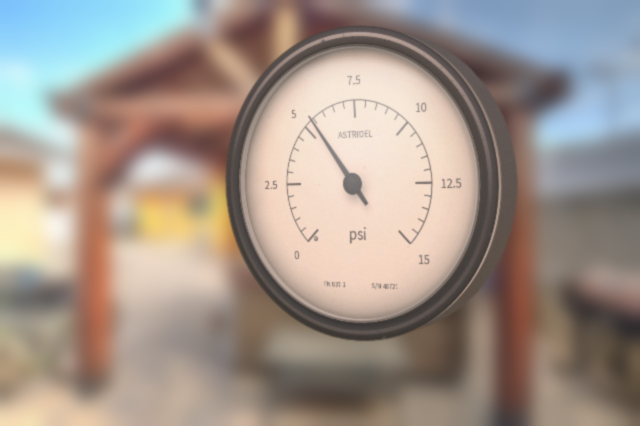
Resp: 5.5,psi
